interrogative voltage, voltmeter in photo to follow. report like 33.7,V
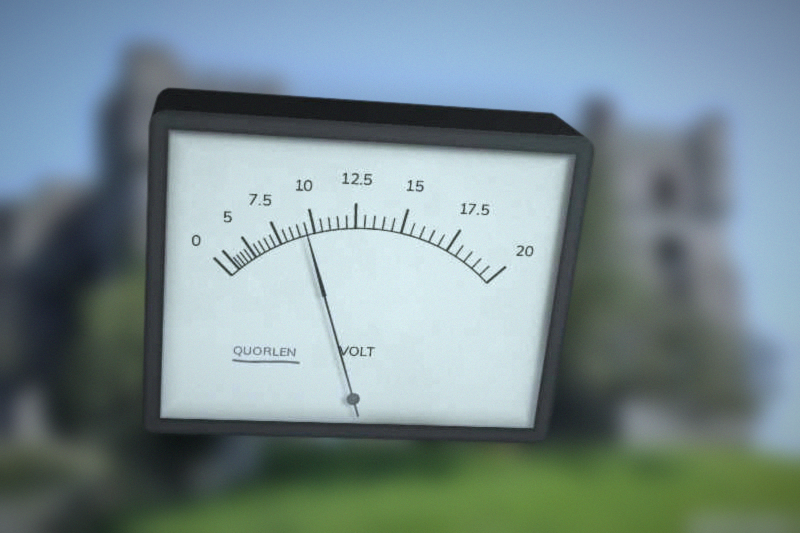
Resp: 9.5,V
